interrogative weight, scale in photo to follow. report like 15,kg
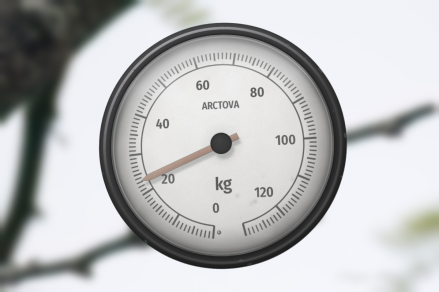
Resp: 23,kg
